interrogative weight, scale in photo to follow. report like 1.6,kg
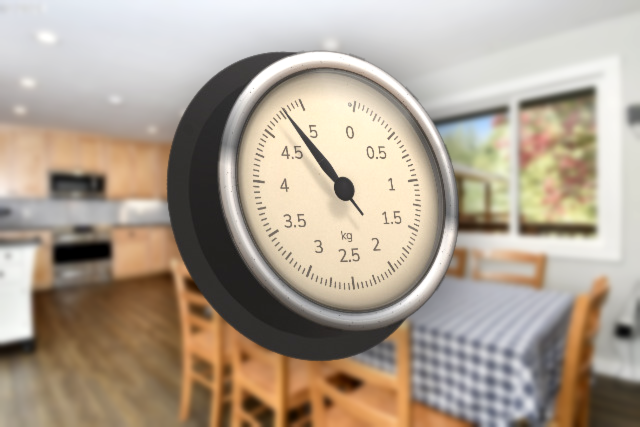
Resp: 4.75,kg
